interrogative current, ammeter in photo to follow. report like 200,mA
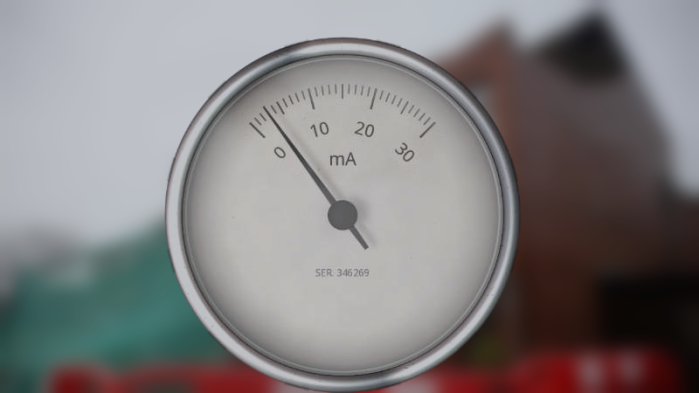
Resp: 3,mA
